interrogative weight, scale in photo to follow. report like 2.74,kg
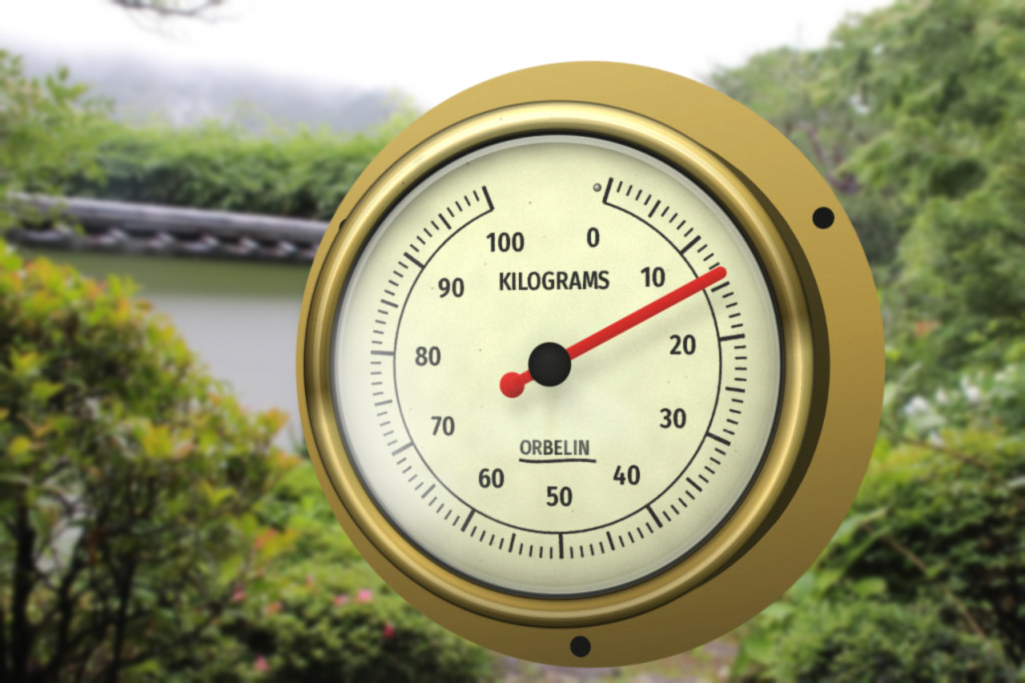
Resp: 14,kg
